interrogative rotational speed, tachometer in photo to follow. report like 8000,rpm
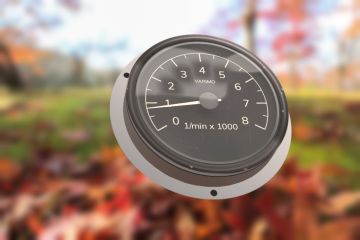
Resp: 750,rpm
